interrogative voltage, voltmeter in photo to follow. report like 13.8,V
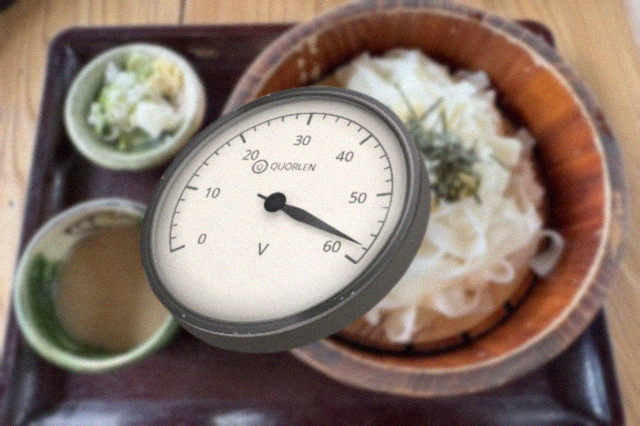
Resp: 58,V
